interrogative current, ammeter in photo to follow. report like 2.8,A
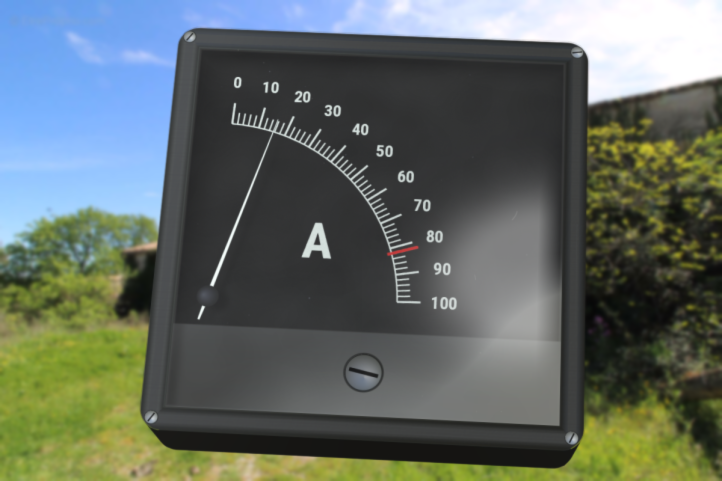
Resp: 16,A
